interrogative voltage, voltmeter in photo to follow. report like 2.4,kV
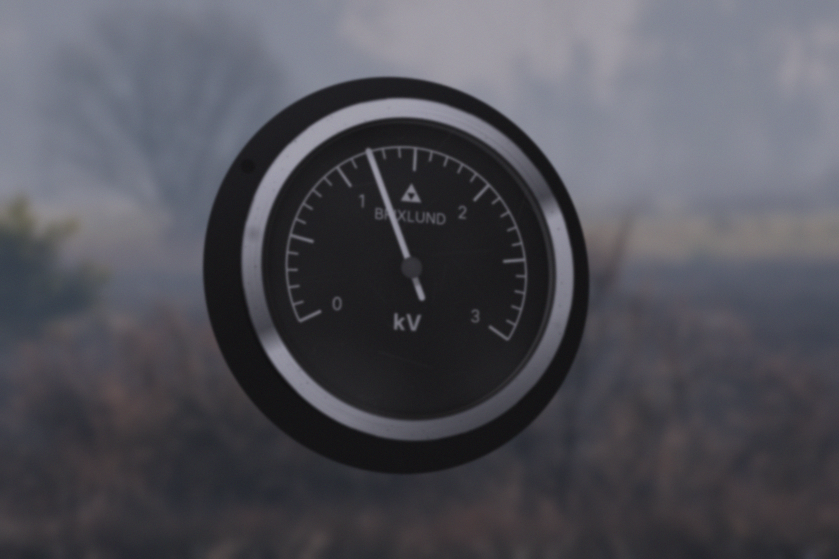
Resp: 1.2,kV
